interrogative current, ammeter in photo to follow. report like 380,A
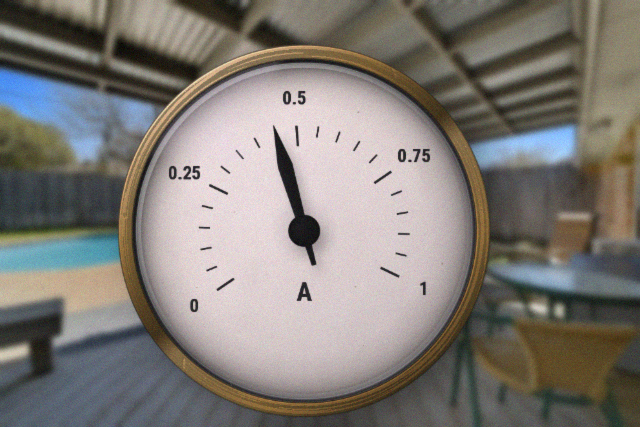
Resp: 0.45,A
